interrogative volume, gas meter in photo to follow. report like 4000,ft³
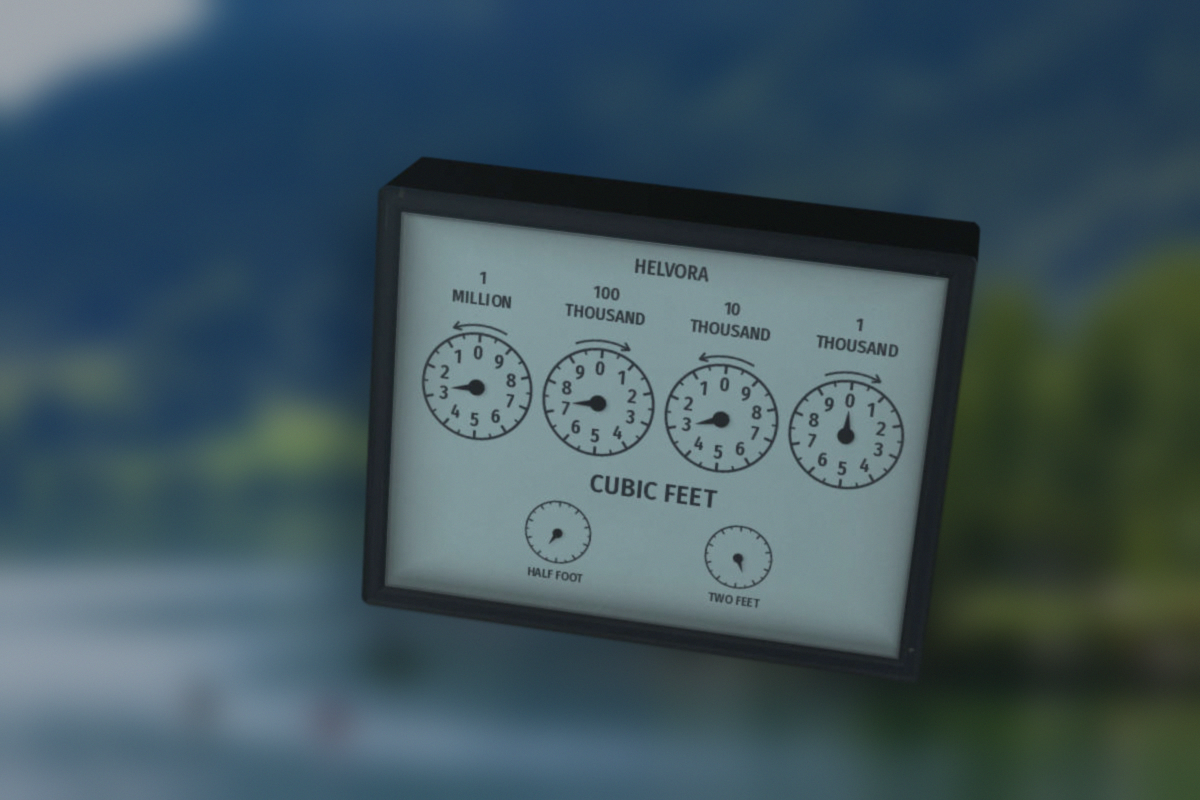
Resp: 273000,ft³
